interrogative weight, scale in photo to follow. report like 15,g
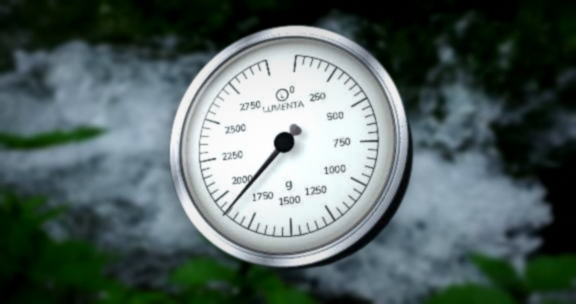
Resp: 1900,g
